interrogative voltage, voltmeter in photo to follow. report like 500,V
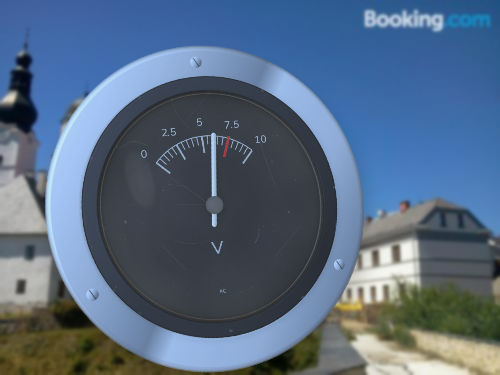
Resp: 6,V
